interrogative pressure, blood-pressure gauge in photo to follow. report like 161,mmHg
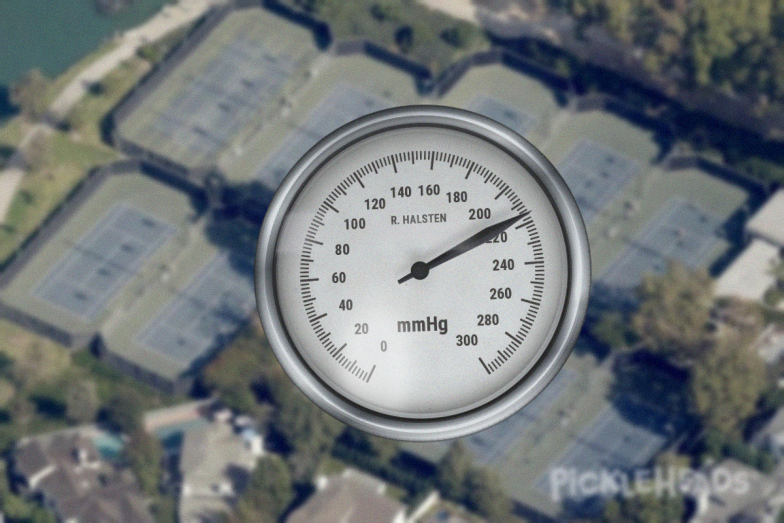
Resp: 216,mmHg
